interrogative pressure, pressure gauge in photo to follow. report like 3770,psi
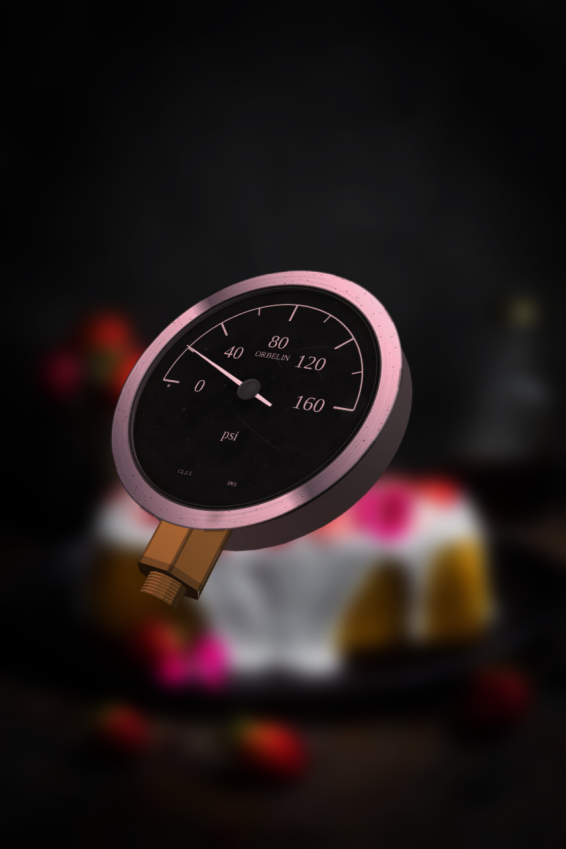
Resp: 20,psi
